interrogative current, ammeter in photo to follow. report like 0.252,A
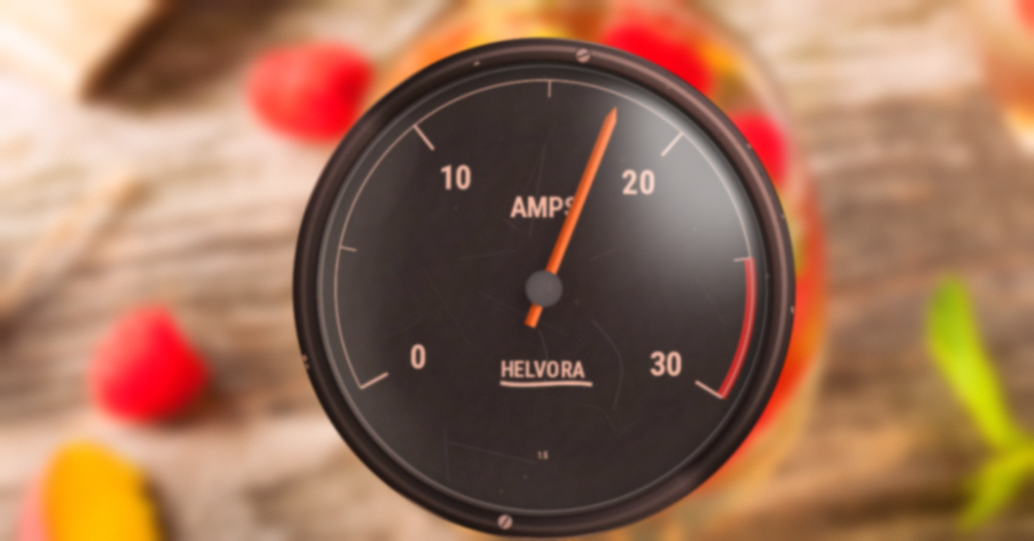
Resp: 17.5,A
